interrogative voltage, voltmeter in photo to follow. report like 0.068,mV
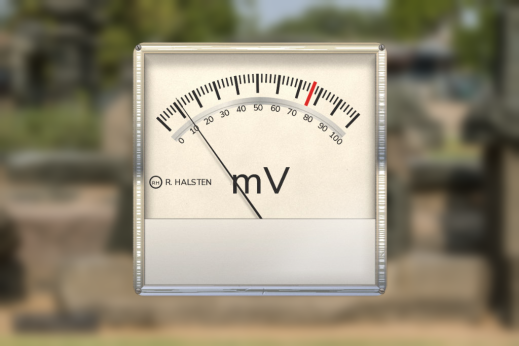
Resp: 12,mV
